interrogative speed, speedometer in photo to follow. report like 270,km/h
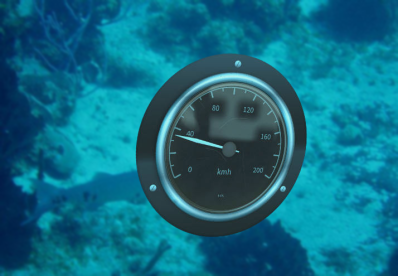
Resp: 35,km/h
